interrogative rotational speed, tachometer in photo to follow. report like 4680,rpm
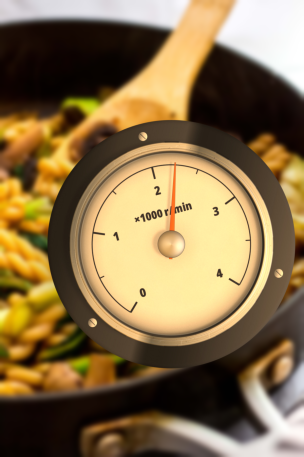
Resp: 2250,rpm
